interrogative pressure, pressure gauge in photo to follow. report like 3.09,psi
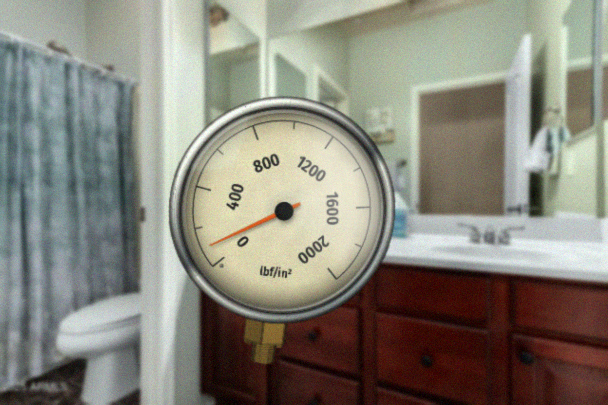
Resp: 100,psi
